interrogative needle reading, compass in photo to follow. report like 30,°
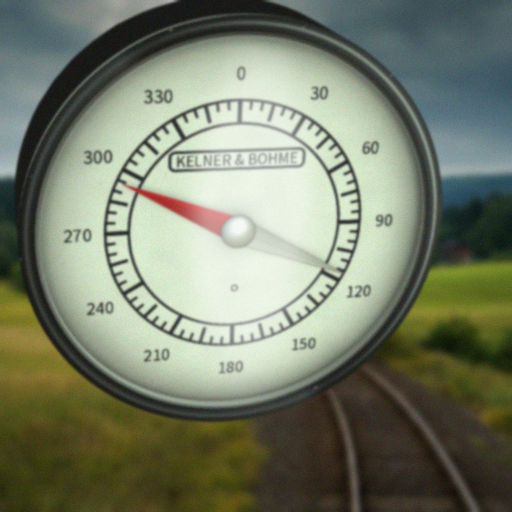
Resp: 295,°
